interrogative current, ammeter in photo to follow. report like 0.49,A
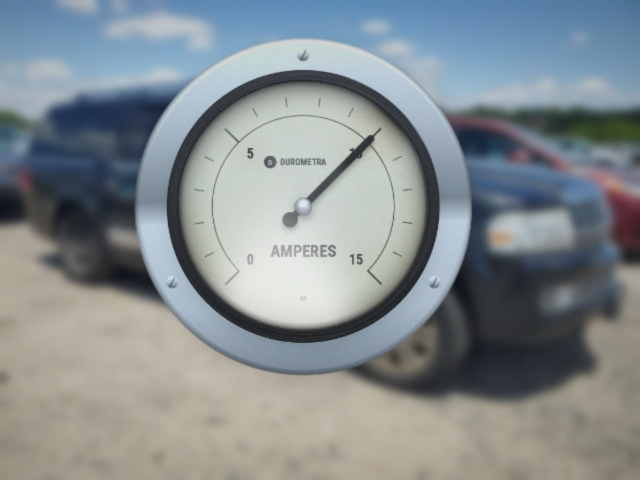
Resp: 10,A
